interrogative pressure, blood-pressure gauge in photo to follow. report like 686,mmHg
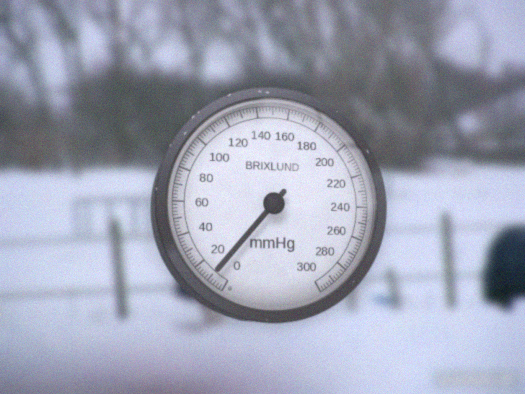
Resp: 10,mmHg
